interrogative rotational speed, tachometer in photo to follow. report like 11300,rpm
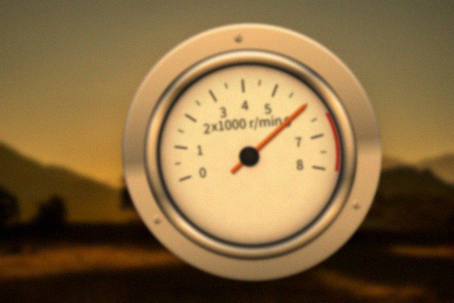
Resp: 6000,rpm
